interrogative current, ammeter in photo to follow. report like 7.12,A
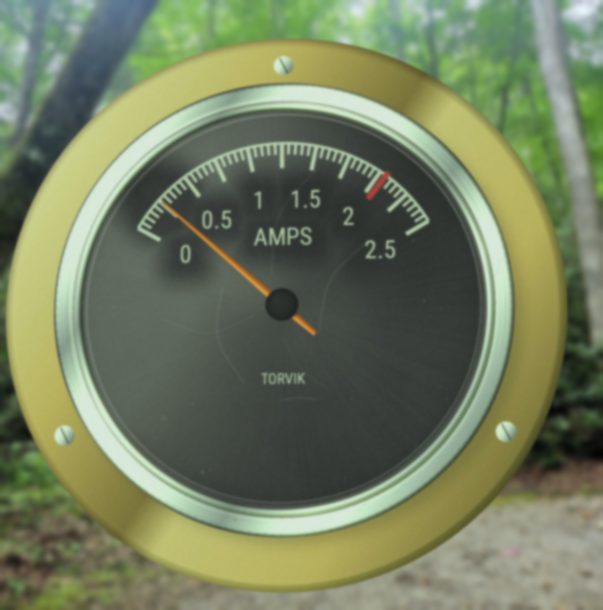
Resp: 0.25,A
